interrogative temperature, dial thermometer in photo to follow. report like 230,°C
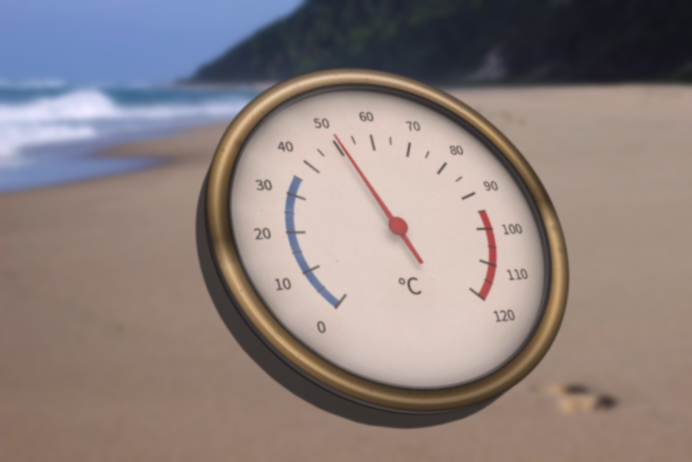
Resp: 50,°C
